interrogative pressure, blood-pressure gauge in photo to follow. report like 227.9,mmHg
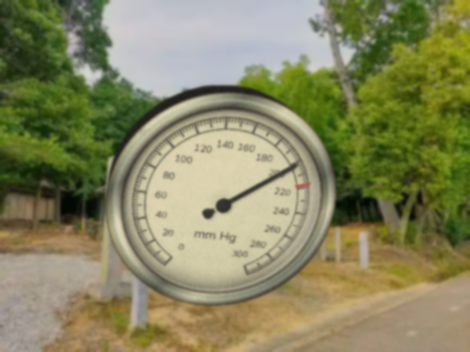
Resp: 200,mmHg
